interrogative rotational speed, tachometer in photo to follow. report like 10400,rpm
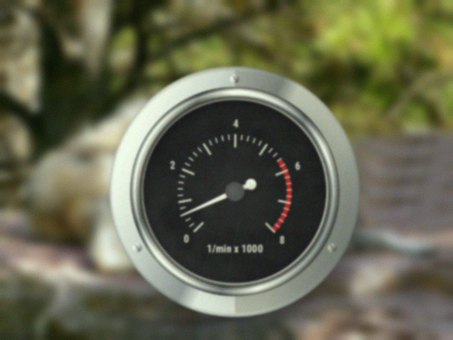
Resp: 600,rpm
